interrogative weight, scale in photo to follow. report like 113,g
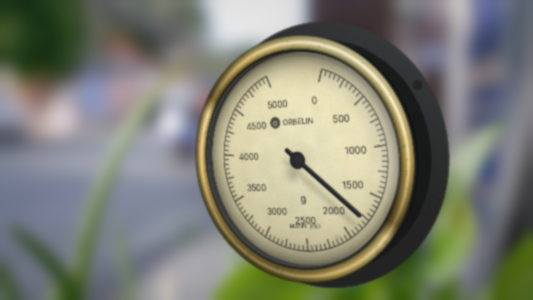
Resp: 1750,g
